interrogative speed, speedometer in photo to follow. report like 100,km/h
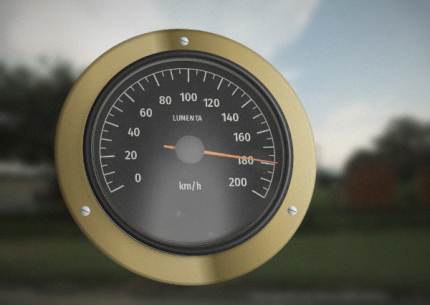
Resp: 180,km/h
